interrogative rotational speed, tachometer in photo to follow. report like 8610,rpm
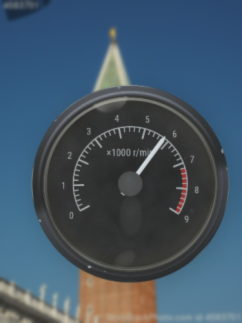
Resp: 5800,rpm
